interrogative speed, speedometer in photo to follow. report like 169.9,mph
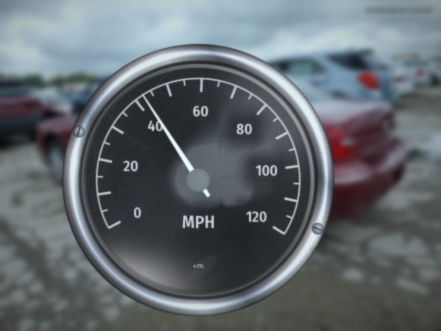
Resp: 42.5,mph
